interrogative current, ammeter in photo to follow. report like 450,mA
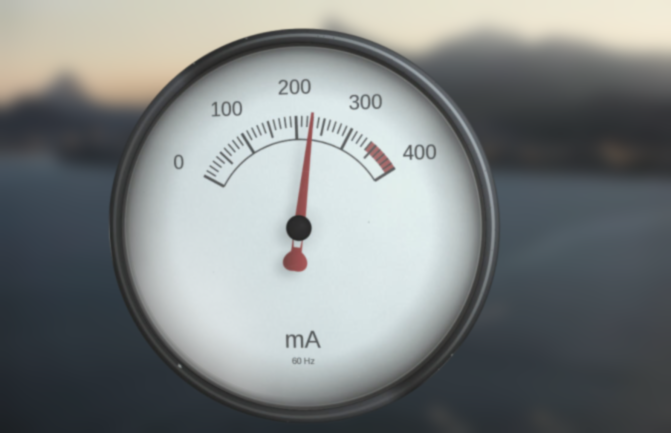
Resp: 230,mA
